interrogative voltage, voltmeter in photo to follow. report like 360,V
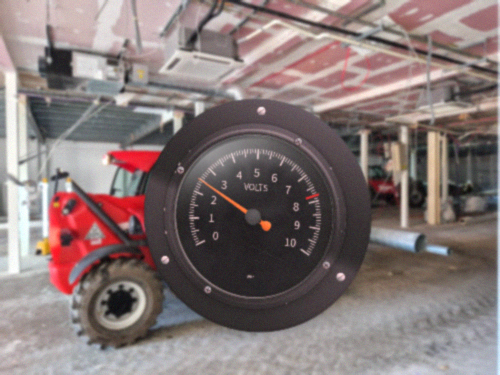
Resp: 2.5,V
